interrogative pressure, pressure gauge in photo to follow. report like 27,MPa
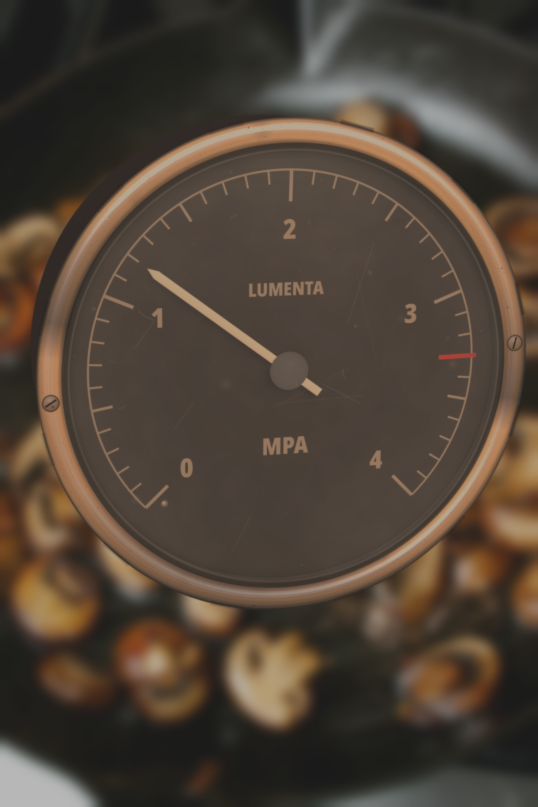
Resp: 1.2,MPa
